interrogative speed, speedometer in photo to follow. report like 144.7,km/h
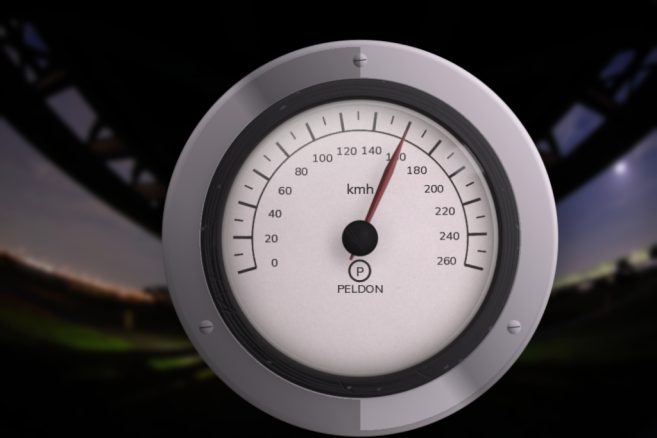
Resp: 160,km/h
